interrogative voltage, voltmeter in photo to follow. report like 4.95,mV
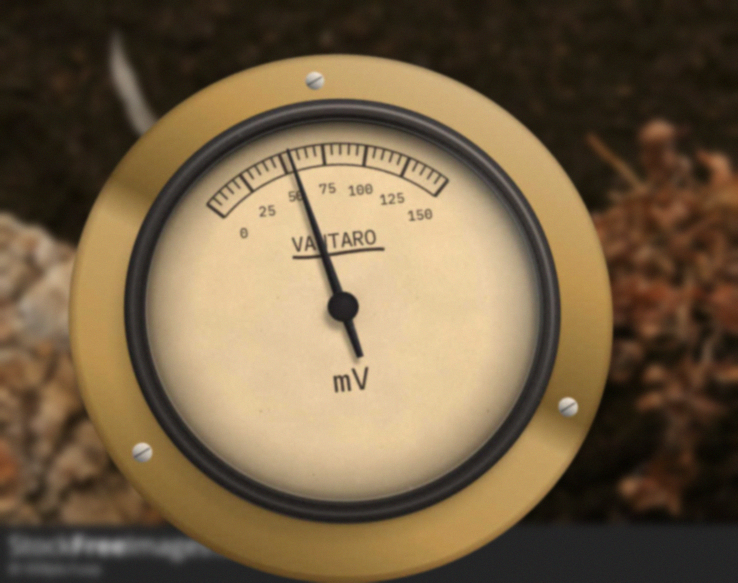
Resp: 55,mV
